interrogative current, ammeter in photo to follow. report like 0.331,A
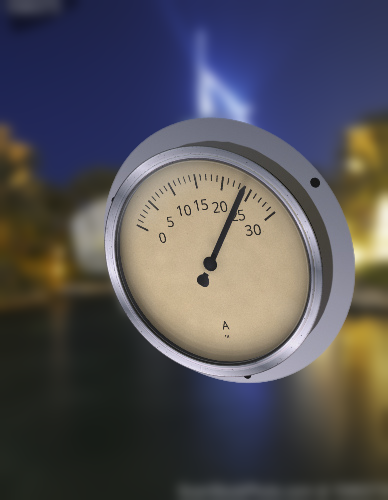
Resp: 24,A
